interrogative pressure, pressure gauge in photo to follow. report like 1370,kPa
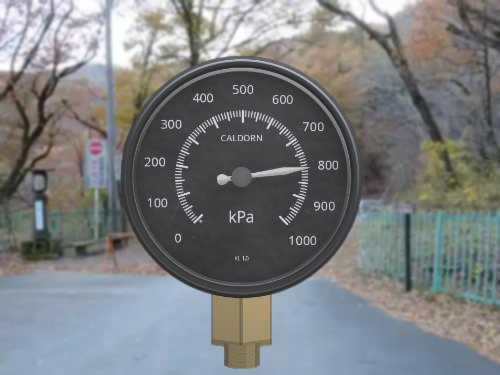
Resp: 800,kPa
